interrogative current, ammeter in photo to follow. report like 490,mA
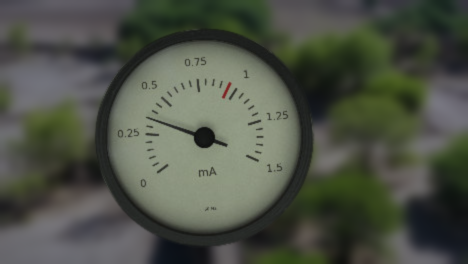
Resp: 0.35,mA
